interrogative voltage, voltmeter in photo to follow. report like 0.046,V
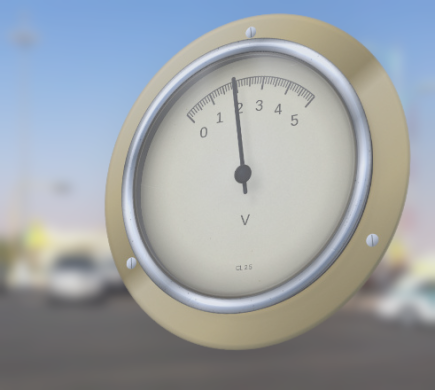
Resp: 2,V
